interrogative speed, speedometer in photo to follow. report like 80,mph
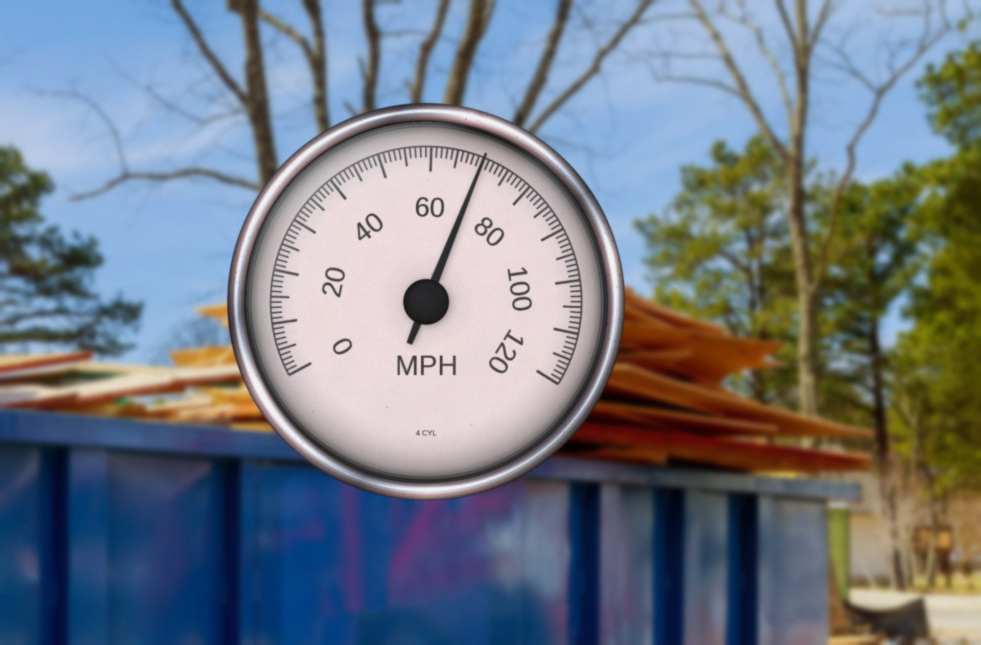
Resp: 70,mph
